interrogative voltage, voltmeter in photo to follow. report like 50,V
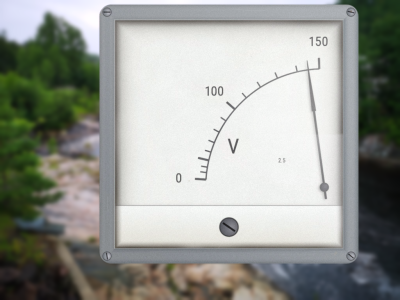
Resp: 145,V
